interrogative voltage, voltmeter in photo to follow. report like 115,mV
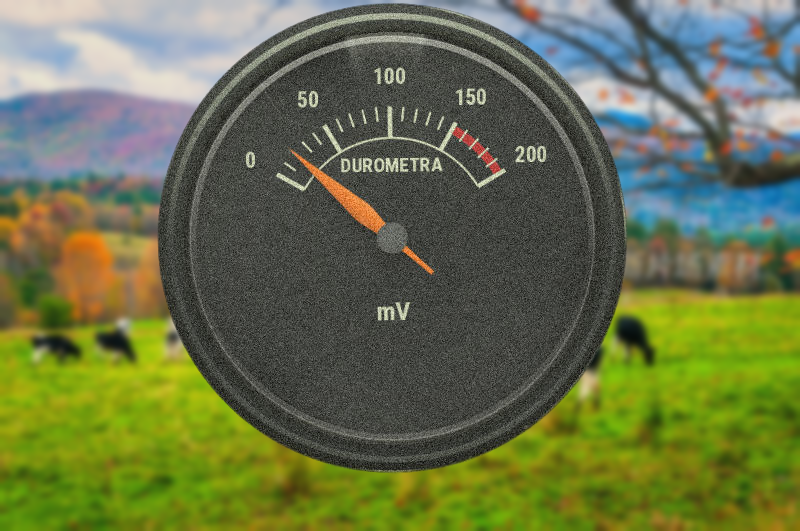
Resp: 20,mV
